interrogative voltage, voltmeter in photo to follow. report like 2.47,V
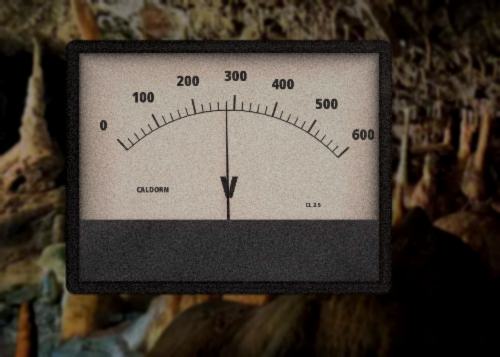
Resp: 280,V
